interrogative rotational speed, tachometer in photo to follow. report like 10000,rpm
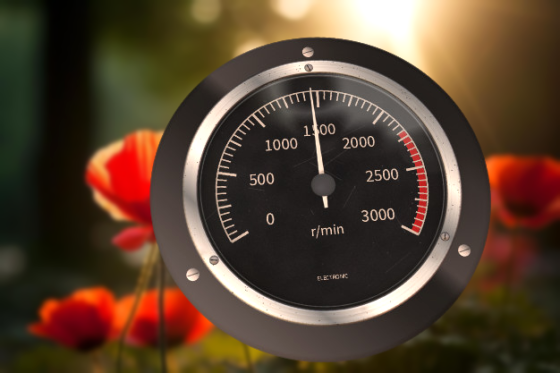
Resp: 1450,rpm
